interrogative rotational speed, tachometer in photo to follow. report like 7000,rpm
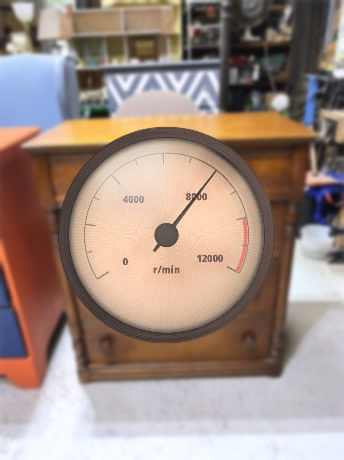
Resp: 8000,rpm
